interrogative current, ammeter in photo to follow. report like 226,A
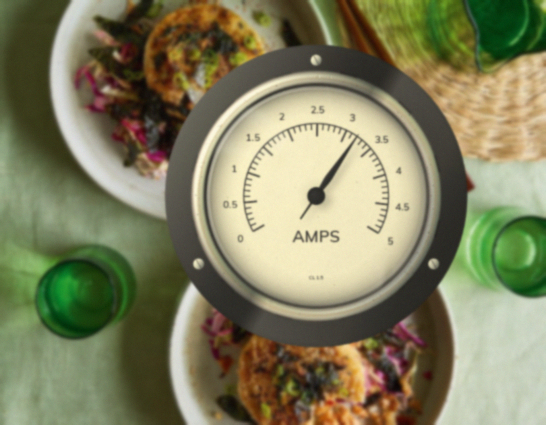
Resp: 3.2,A
